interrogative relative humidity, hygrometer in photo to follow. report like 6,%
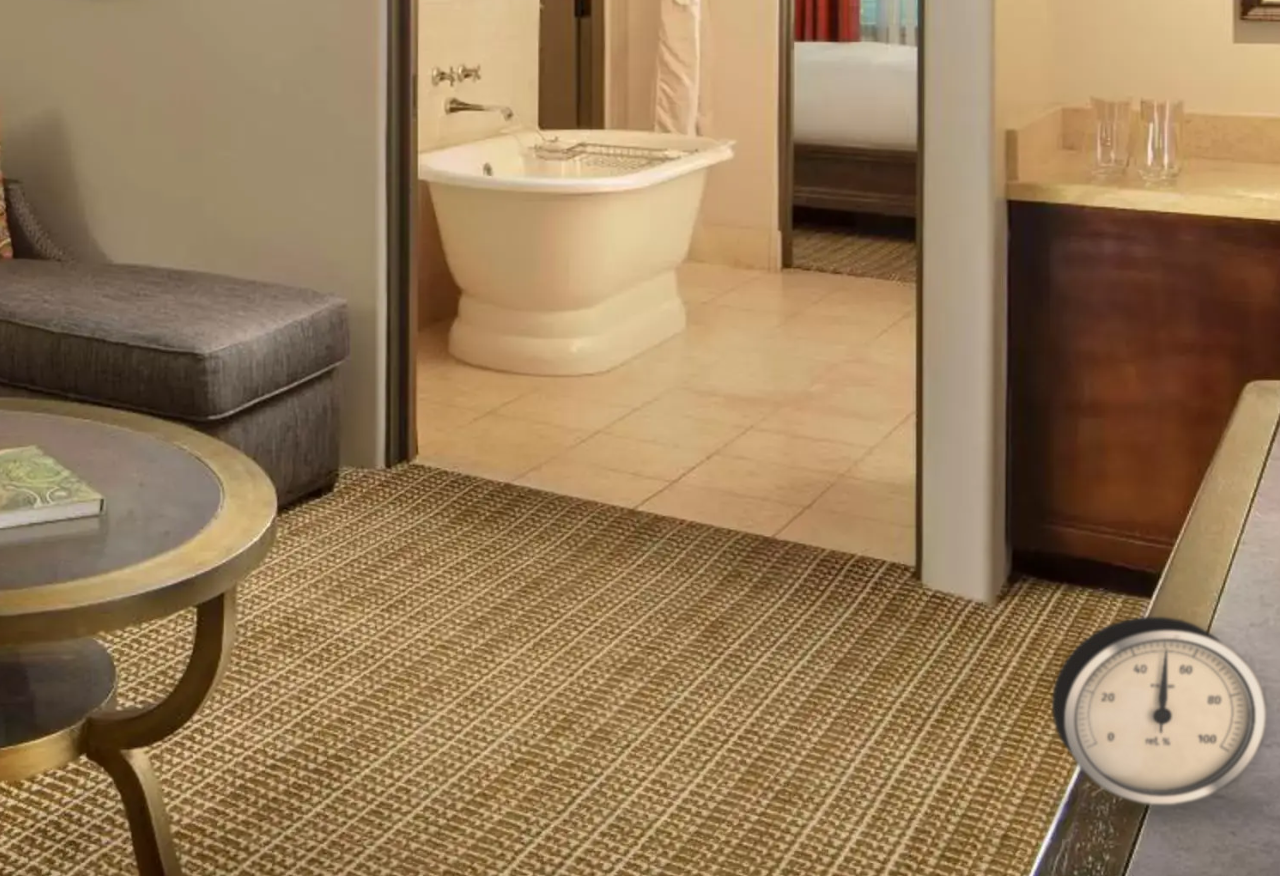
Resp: 50,%
